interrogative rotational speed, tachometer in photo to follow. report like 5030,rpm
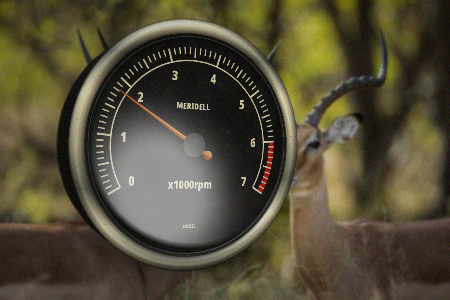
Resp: 1800,rpm
